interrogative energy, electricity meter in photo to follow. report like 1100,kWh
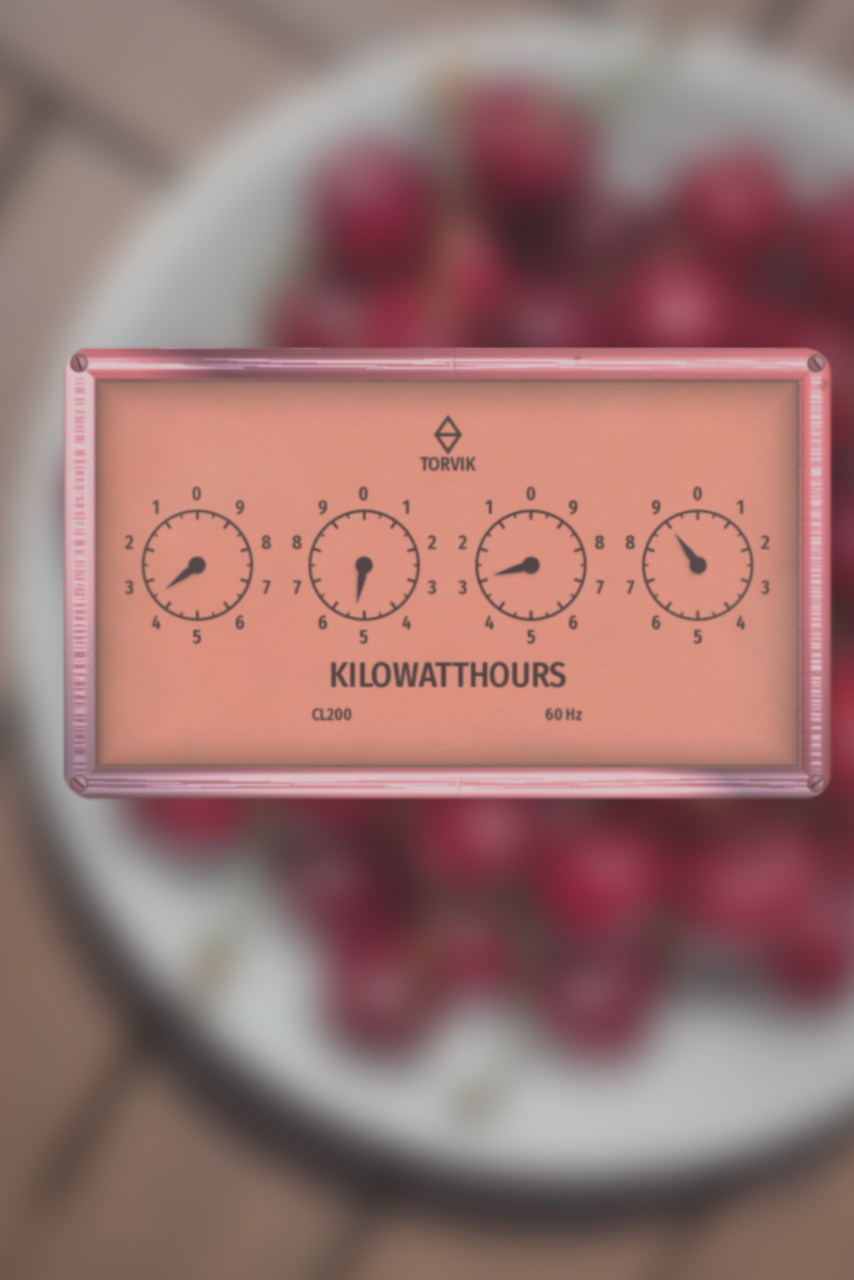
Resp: 3529,kWh
